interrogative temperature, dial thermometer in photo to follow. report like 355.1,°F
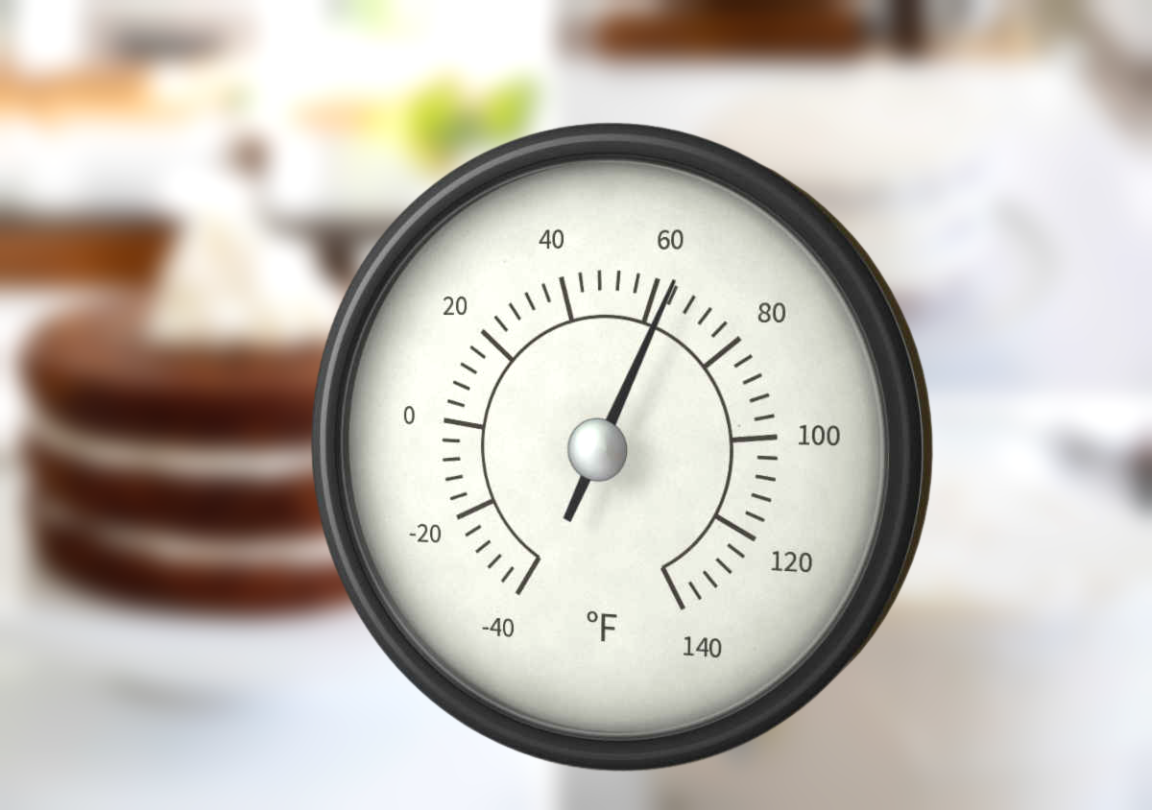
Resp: 64,°F
